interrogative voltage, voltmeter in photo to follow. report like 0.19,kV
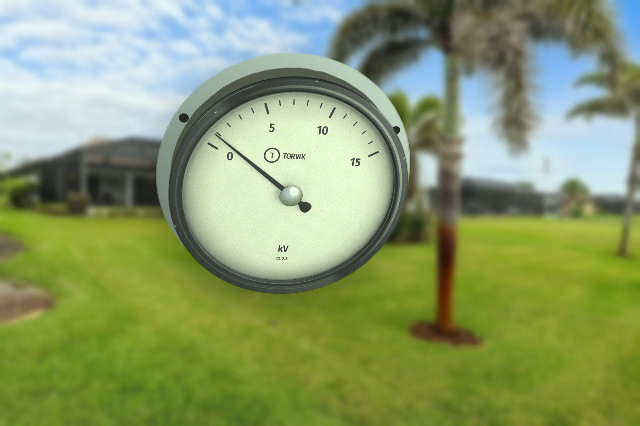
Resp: 1,kV
